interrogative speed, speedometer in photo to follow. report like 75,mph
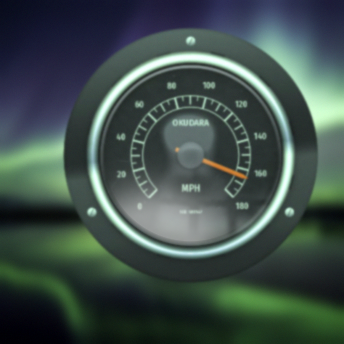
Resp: 165,mph
